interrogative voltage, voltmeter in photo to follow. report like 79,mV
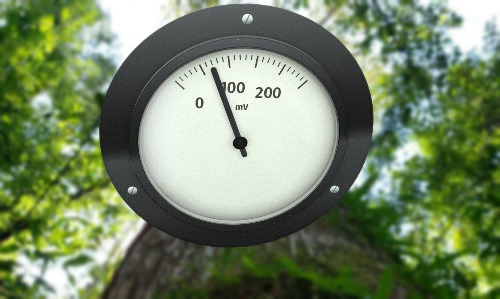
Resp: 70,mV
